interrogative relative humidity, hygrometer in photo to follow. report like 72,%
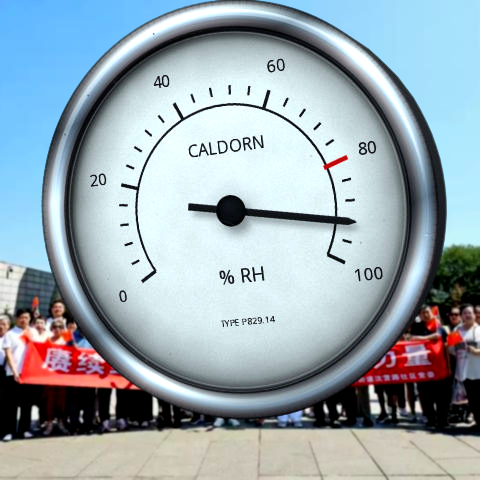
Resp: 92,%
